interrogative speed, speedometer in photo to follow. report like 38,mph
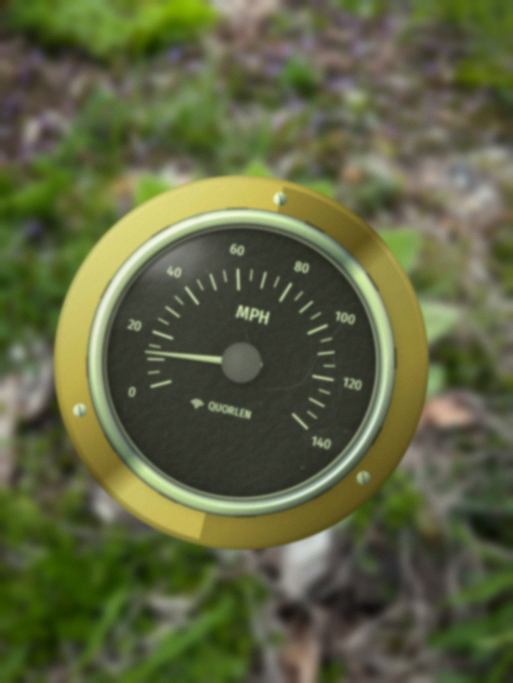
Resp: 12.5,mph
